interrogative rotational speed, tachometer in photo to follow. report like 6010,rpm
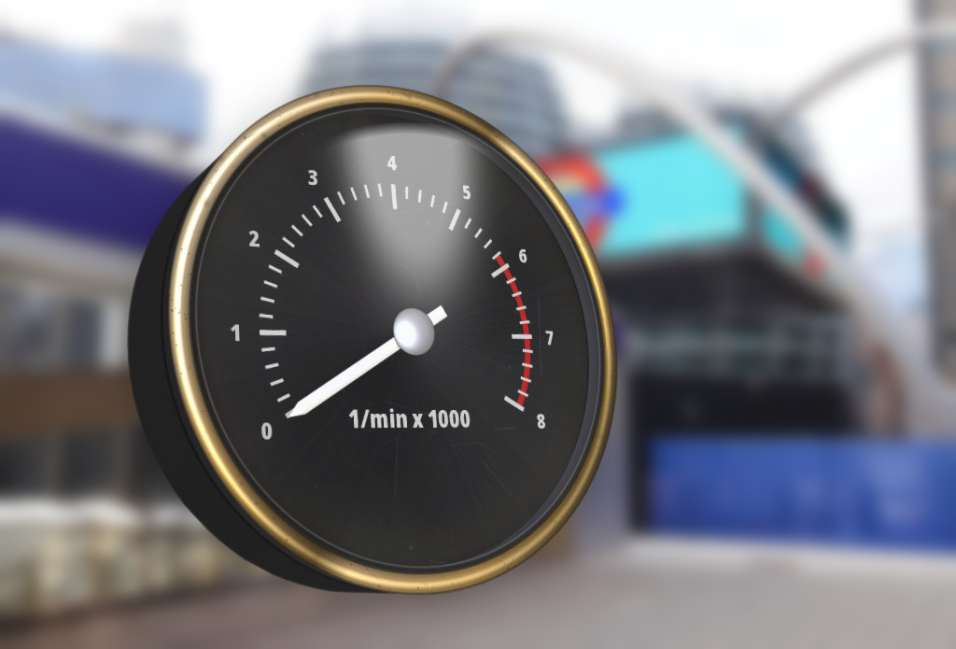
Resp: 0,rpm
